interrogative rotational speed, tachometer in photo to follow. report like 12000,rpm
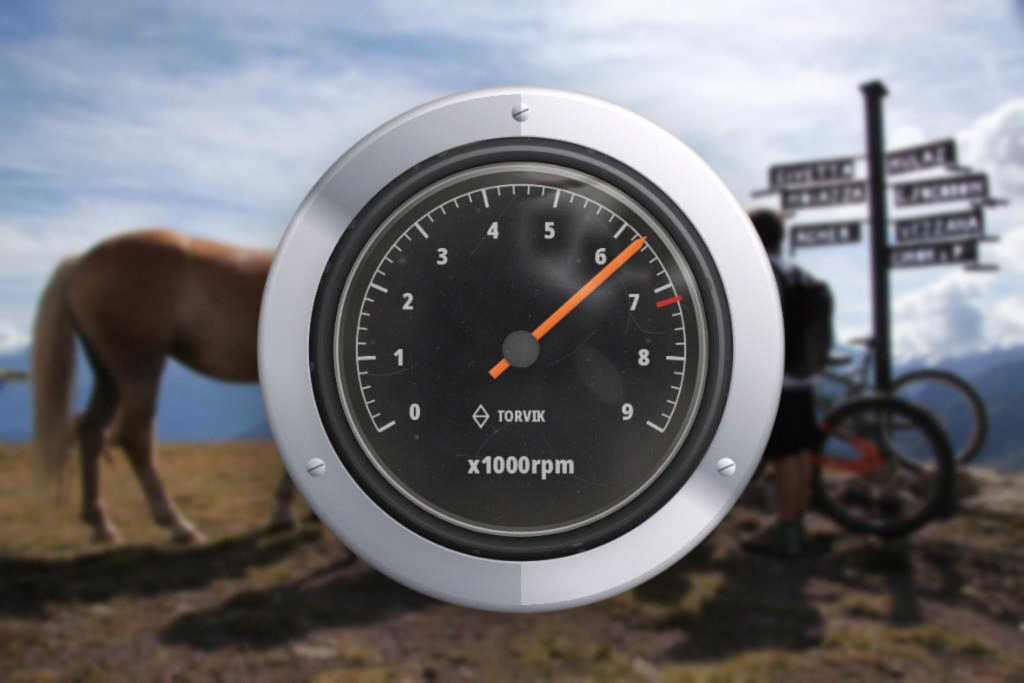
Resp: 6300,rpm
